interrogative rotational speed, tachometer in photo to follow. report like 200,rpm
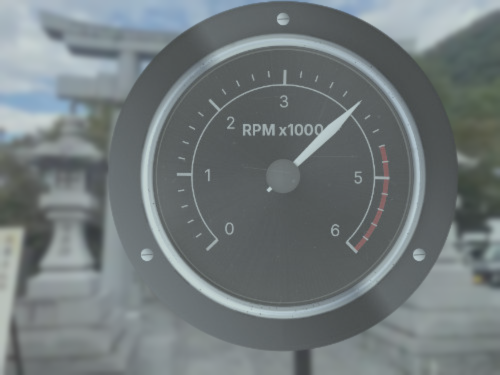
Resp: 4000,rpm
